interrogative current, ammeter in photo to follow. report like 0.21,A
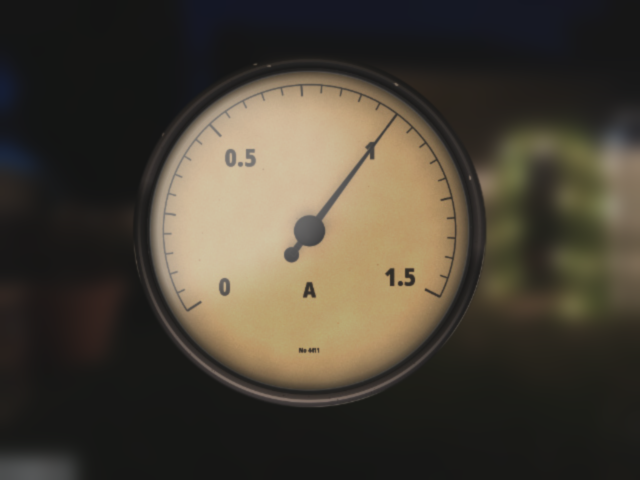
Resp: 1,A
